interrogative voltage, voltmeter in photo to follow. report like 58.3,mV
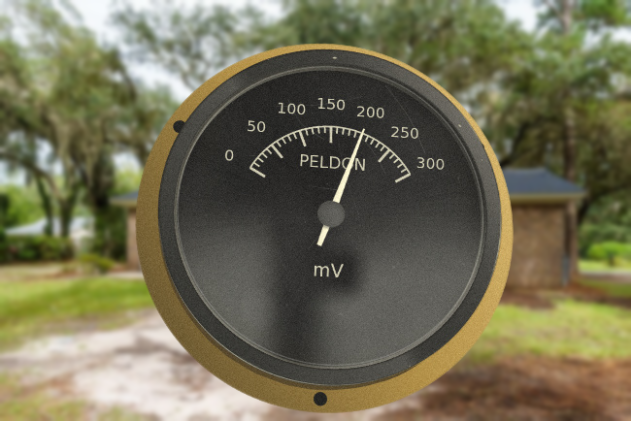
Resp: 200,mV
